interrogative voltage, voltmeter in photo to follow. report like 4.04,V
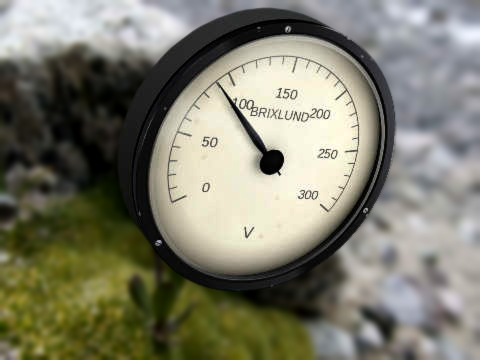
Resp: 90,V
